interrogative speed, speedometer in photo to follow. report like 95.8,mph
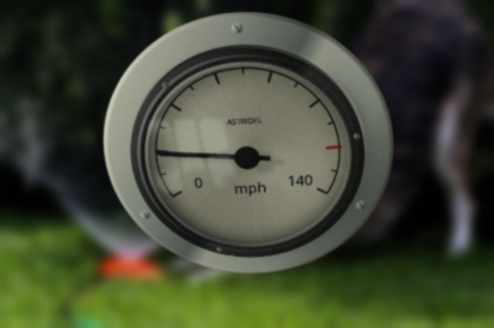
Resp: 20,mph
